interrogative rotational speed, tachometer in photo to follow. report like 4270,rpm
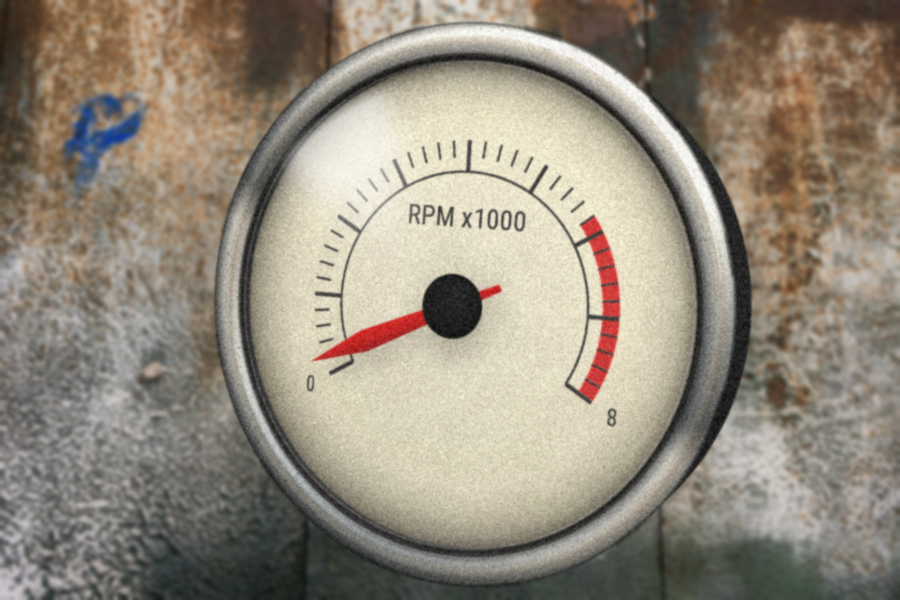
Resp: 200,rpm
